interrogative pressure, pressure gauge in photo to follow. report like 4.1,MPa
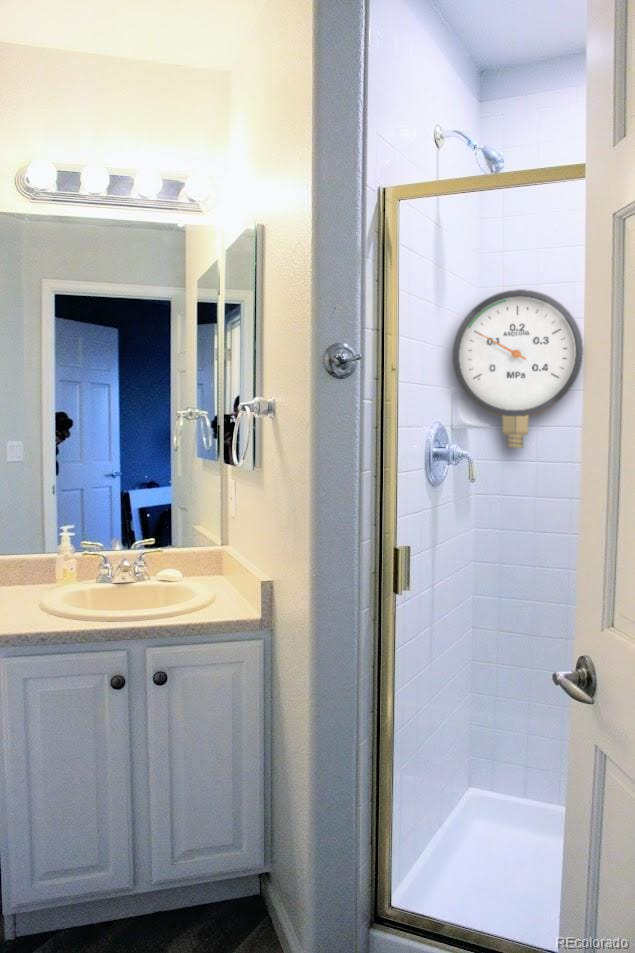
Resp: 0.1,MPa
